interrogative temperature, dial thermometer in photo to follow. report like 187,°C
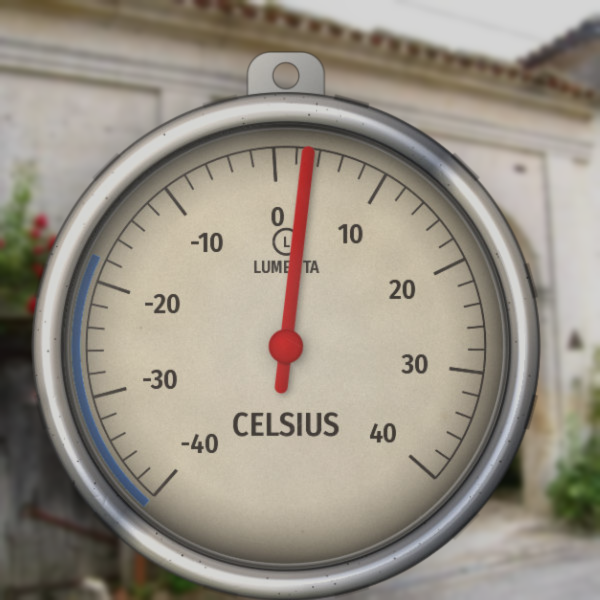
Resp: 3,°C
